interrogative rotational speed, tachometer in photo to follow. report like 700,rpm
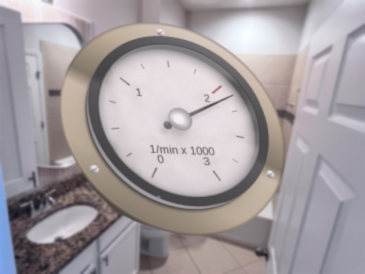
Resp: 2125,rpm
